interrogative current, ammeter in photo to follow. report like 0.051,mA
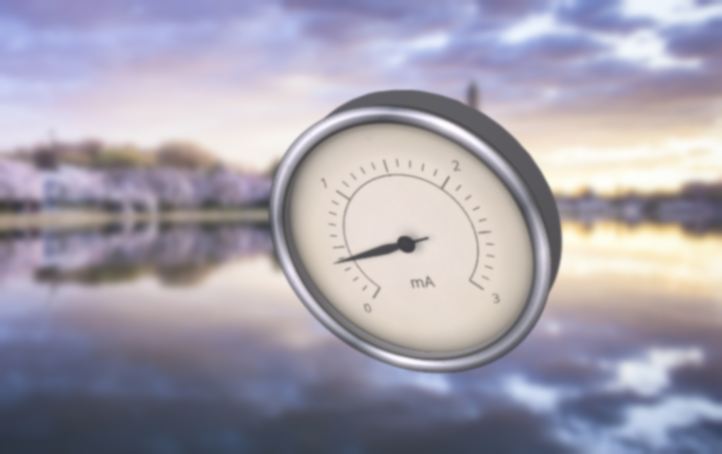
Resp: 0.4,mA
